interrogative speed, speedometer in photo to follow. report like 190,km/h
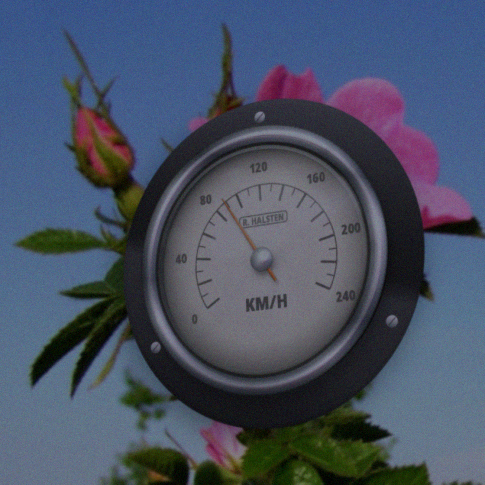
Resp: 90,km/h
